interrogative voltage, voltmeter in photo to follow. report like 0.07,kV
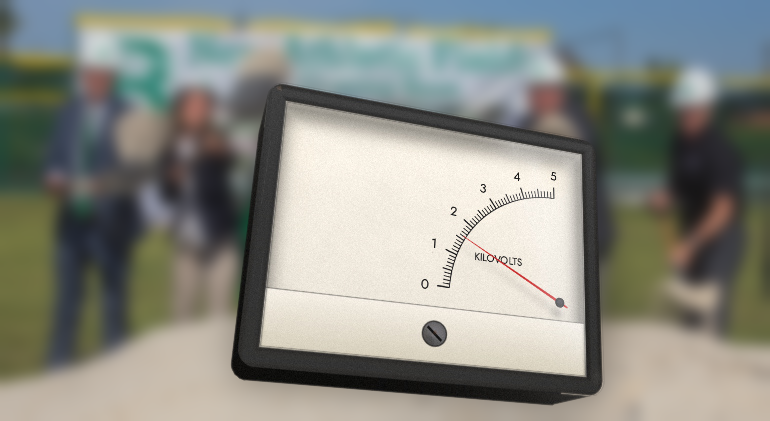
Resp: 1.5,kV
